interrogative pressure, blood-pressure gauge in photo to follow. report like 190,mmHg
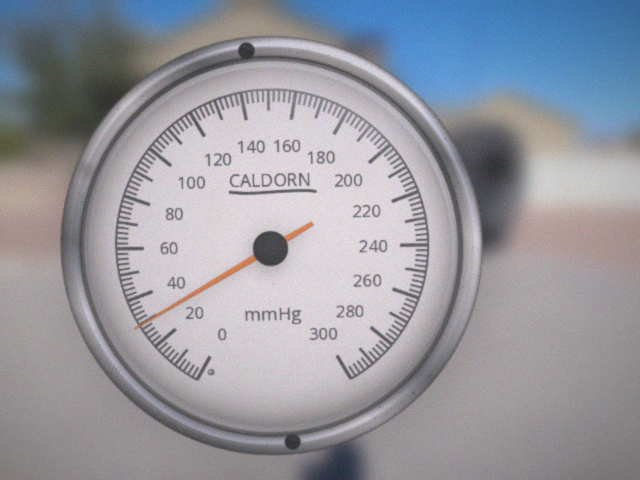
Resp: 30,mmHg
